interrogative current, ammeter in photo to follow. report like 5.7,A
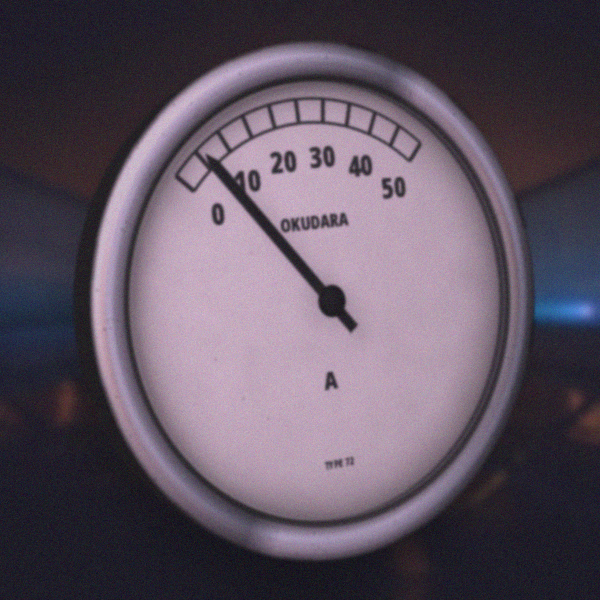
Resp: 5,A
